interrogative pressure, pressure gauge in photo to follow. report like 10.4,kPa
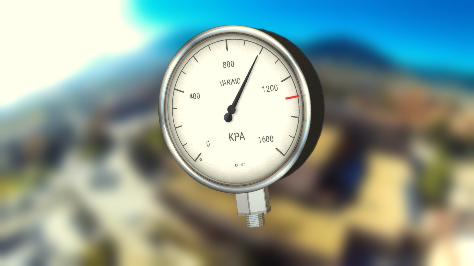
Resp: 1000,kPa
